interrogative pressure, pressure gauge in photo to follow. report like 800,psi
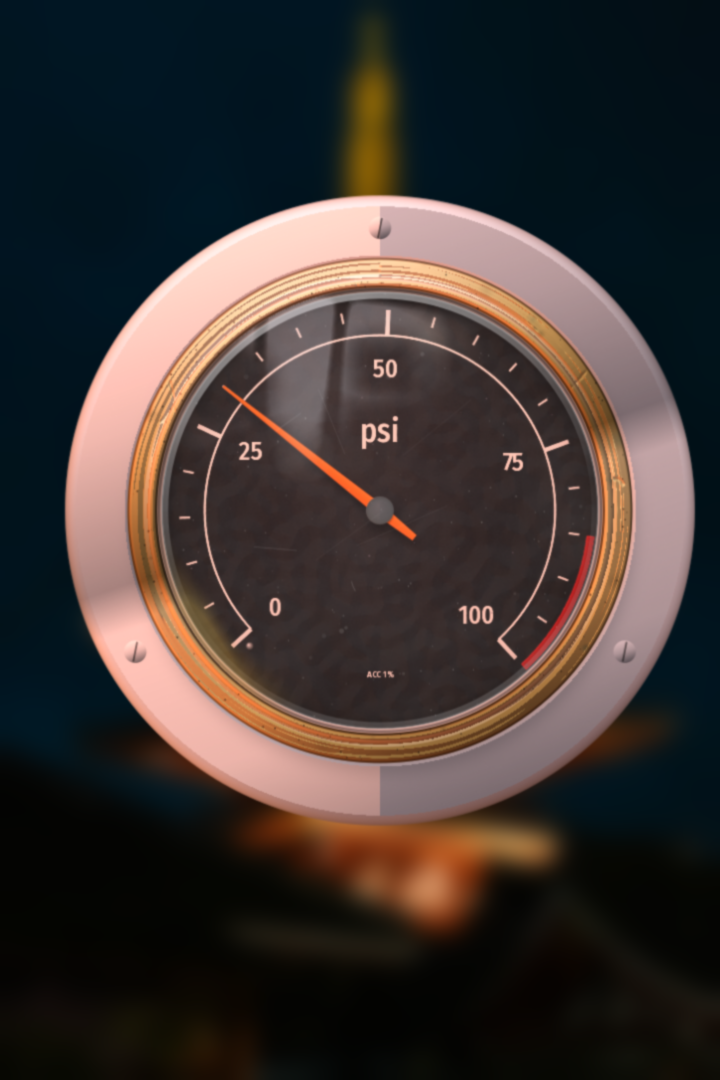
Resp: 30,psi
